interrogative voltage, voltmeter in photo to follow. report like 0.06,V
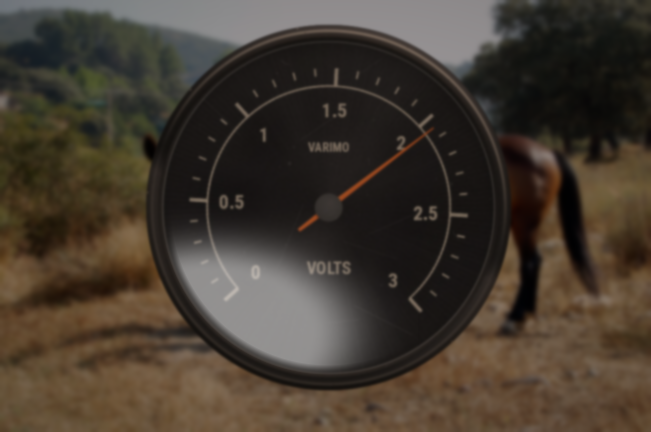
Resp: 2.05,V
